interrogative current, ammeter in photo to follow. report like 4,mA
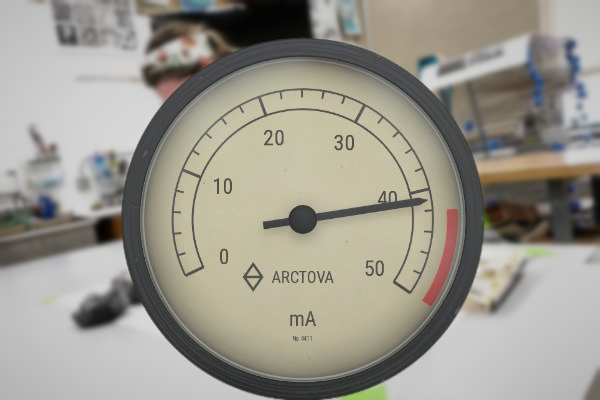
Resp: 41,mA
